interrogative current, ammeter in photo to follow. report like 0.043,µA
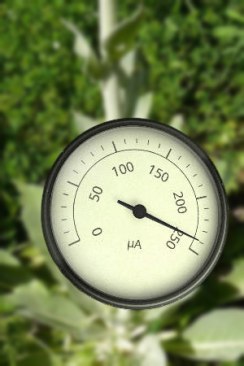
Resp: 240,µA
